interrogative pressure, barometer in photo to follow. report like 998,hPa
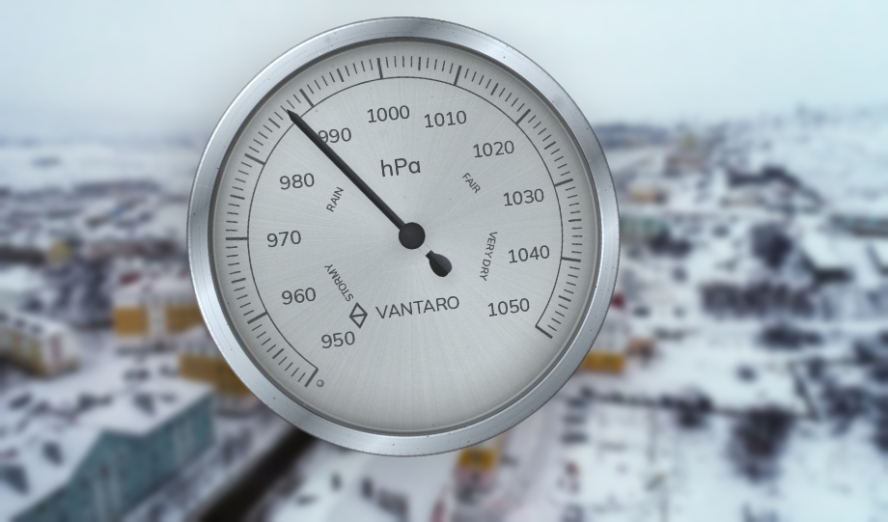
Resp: 987,hPa
